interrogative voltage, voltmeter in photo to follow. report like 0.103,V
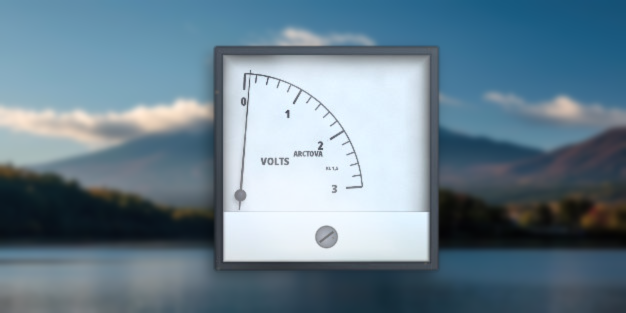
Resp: 0.1,V
